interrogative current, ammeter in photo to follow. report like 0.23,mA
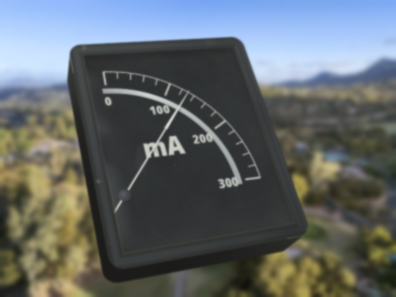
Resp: 130,mA
